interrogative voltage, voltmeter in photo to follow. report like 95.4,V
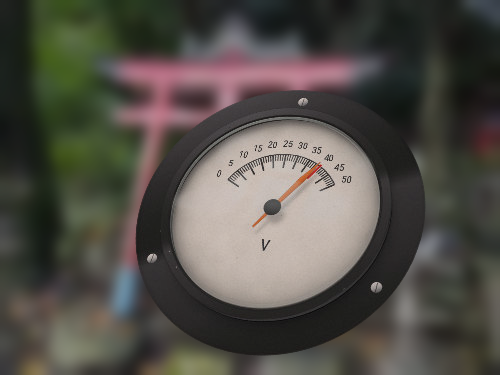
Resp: 40,V
